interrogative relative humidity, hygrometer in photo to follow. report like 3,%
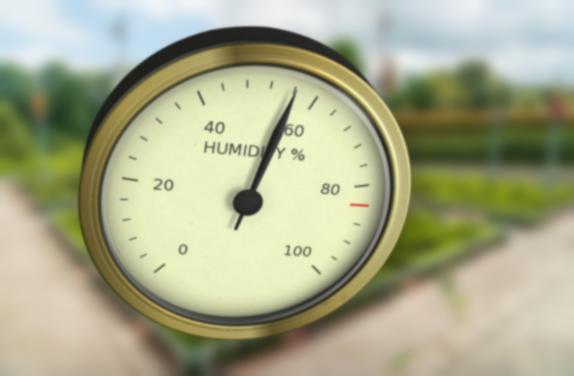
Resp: 56,%
